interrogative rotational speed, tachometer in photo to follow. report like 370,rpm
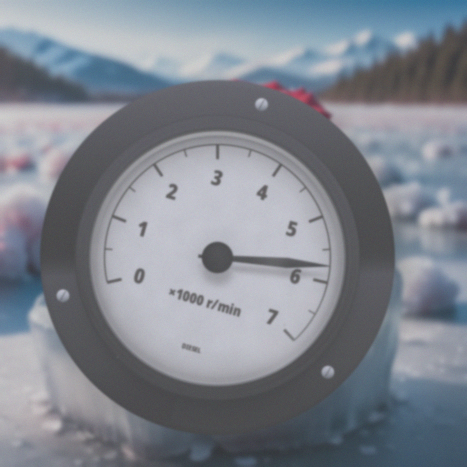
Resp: 5750,rpm
